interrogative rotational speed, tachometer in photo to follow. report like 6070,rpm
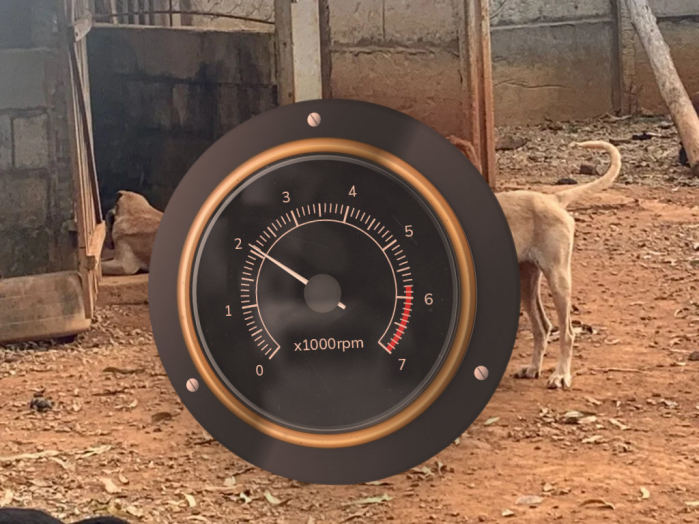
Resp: 2100,rpm
